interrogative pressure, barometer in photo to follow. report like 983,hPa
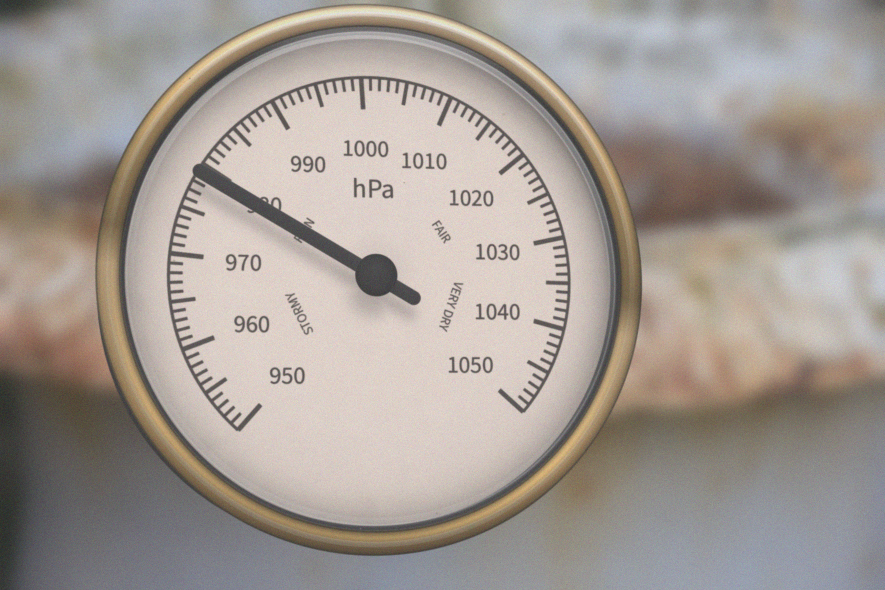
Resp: 979,hPa
